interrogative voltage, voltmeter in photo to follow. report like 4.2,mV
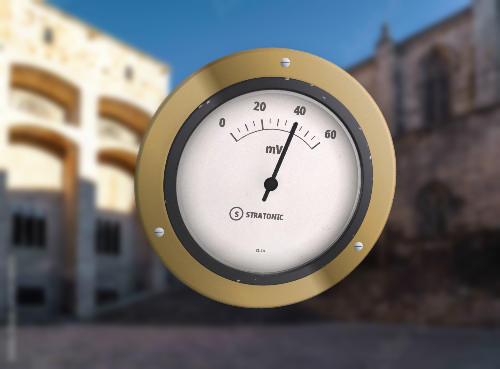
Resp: 40,mV
